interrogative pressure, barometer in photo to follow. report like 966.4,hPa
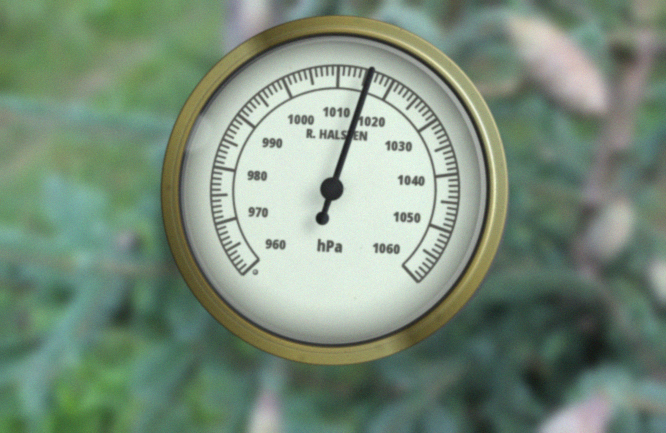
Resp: 1016,hPa
